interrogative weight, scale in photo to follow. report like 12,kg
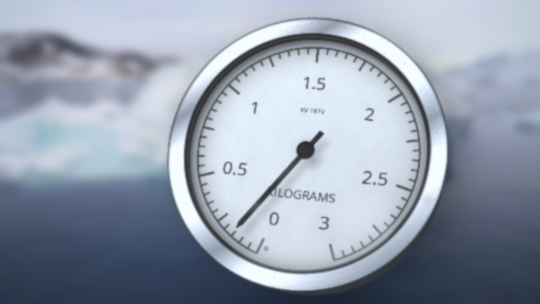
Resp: 0.15,kg
